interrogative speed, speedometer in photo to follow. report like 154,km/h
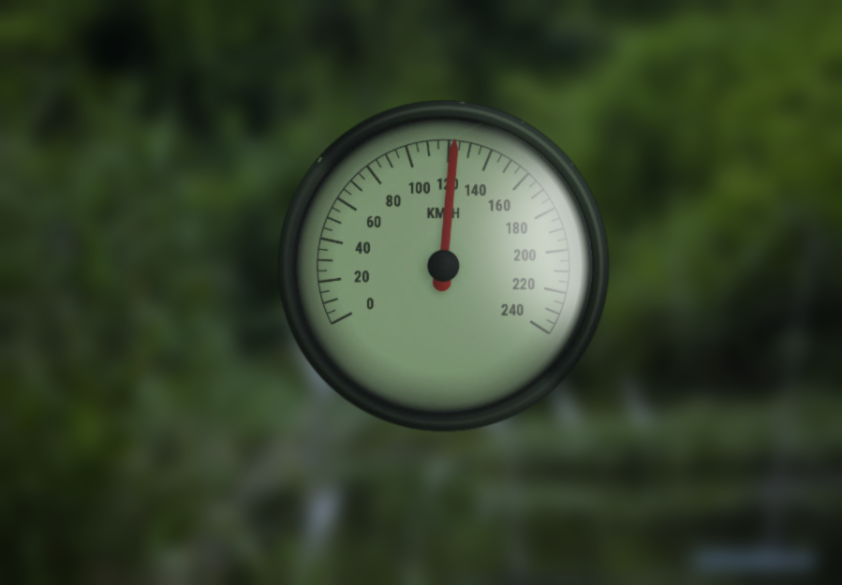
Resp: 122.5,km/h
